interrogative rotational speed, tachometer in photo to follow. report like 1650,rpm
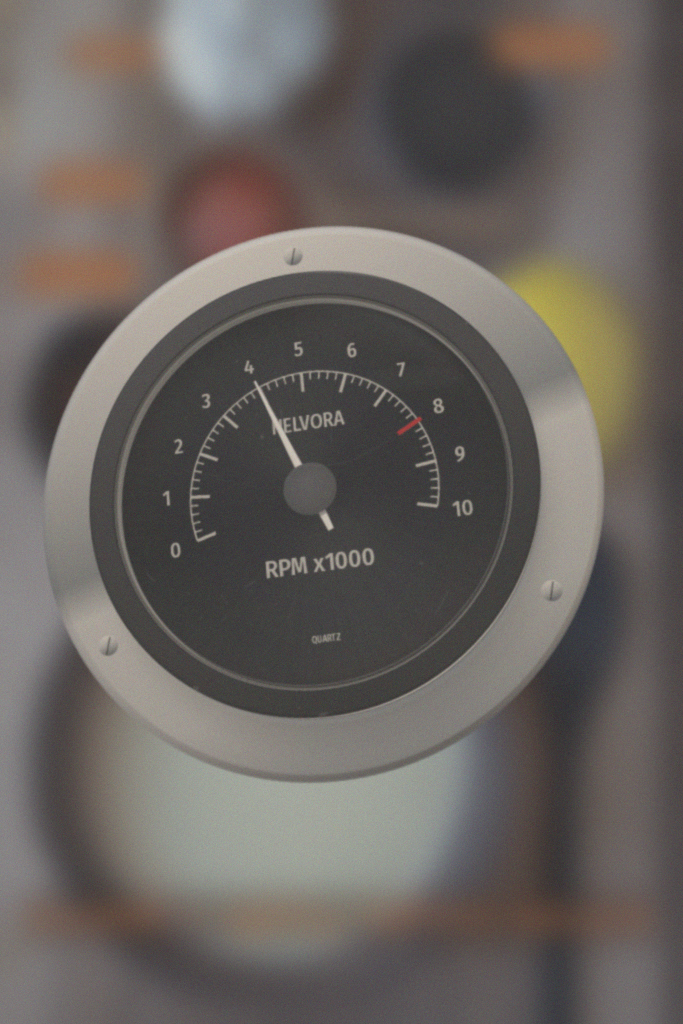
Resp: 4000,rpm
